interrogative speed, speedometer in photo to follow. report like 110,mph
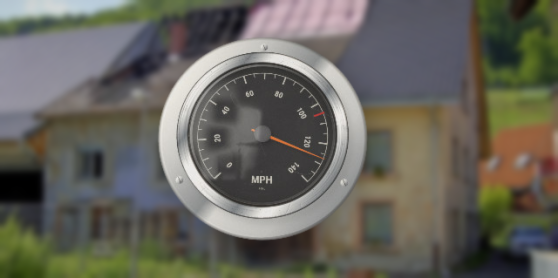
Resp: 127.5,mph
